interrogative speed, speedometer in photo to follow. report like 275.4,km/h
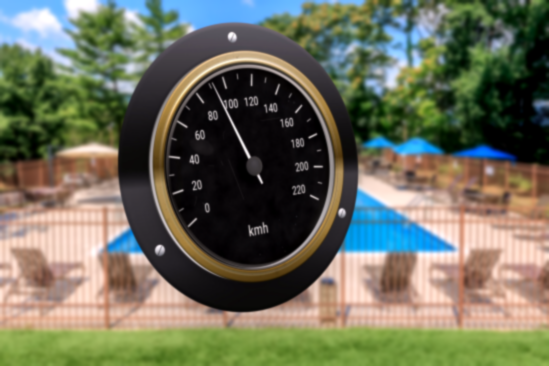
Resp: 90,km/h
